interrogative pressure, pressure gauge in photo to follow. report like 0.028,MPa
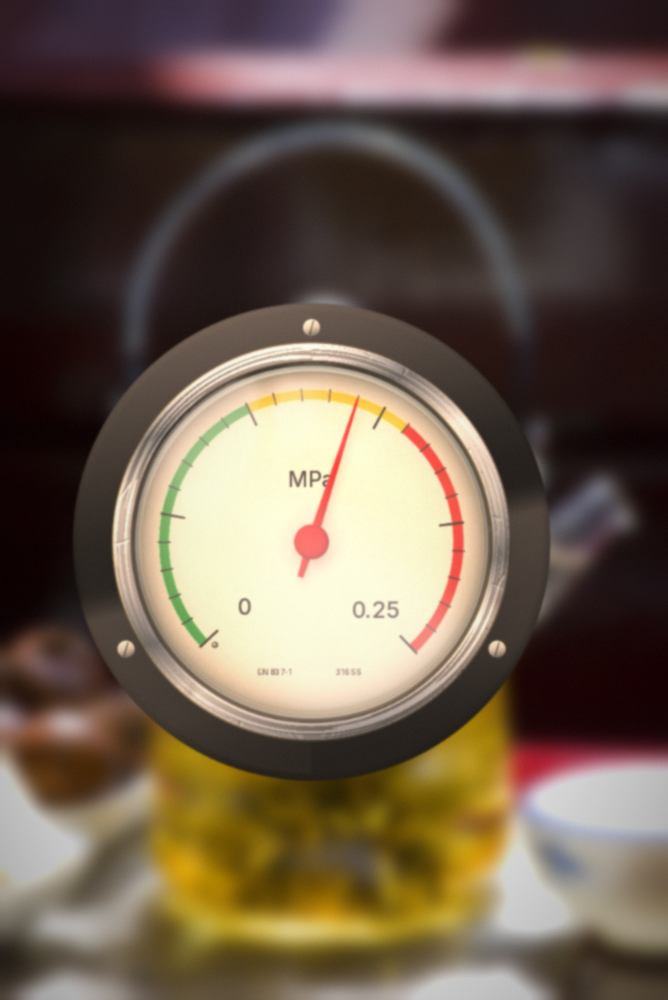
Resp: 0.14,MPa
